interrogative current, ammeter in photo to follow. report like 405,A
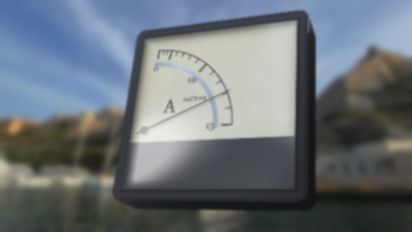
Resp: 13,A
